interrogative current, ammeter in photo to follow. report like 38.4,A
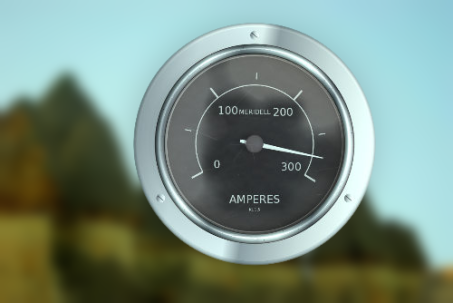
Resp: 275,A
